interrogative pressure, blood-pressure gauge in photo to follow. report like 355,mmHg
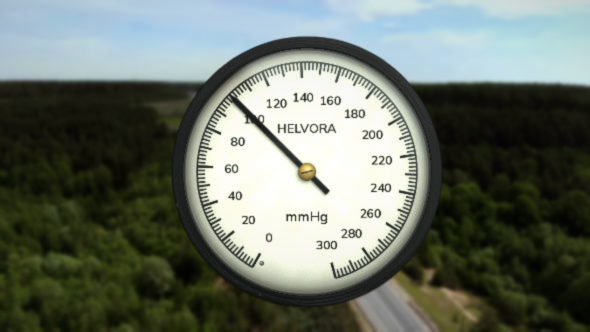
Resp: 100,mmHg
